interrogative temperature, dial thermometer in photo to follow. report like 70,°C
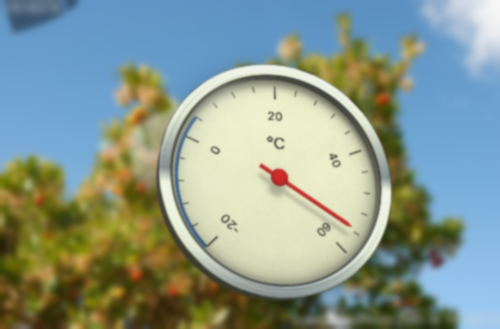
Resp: 56,°C
